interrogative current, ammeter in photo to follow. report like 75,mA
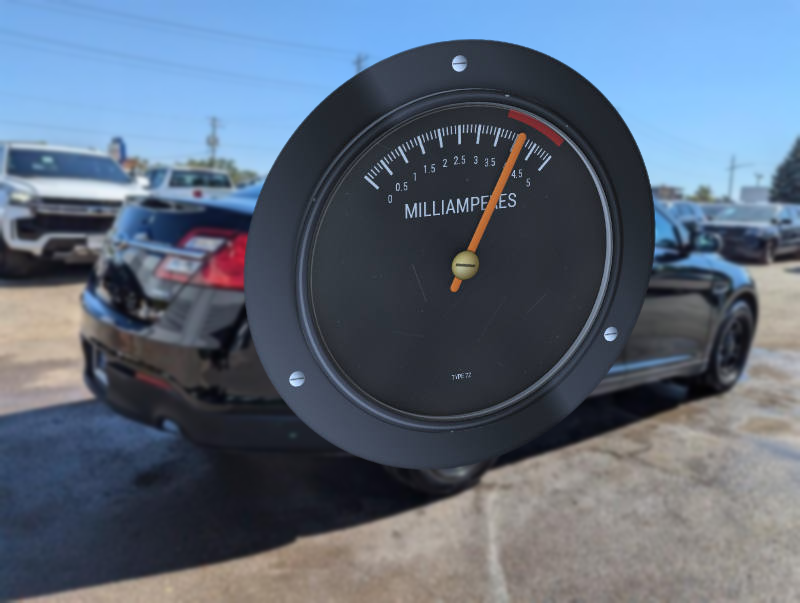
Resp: 4,mA
